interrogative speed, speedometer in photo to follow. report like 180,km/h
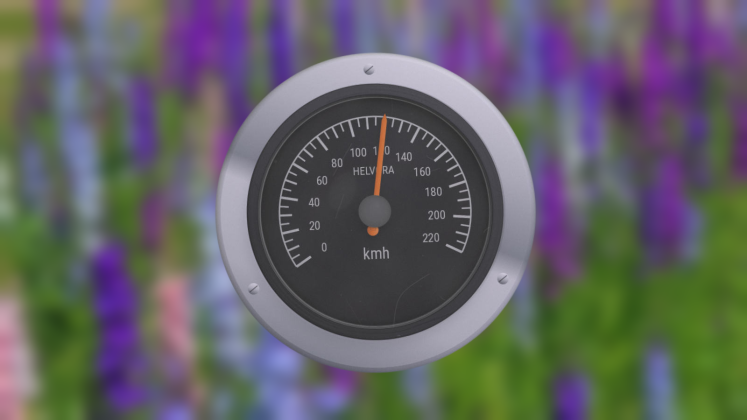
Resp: 120,km/h
